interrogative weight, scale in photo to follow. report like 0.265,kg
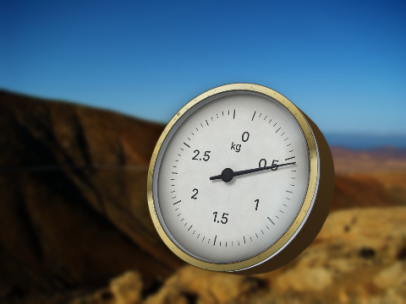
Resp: 0.55,kg
